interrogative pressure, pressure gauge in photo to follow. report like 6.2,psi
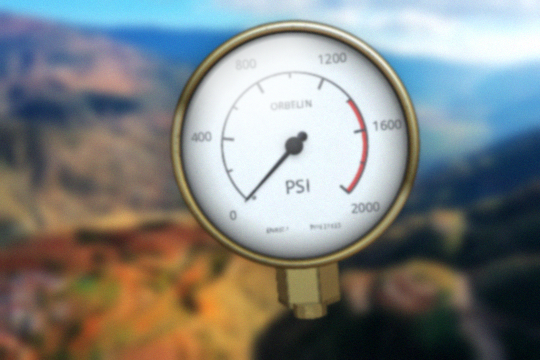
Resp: 0,psi
